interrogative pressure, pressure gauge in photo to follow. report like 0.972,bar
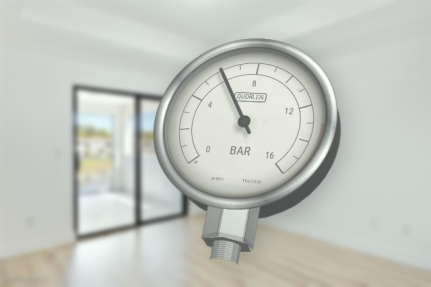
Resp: 6,bar
